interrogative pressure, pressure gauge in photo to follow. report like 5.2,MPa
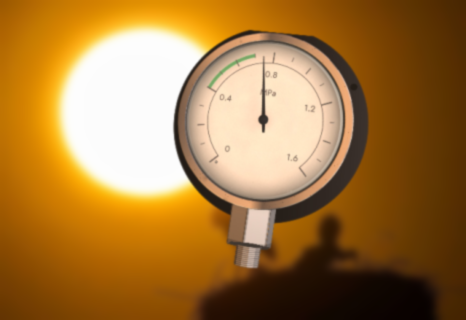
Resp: 0.75,MPa
